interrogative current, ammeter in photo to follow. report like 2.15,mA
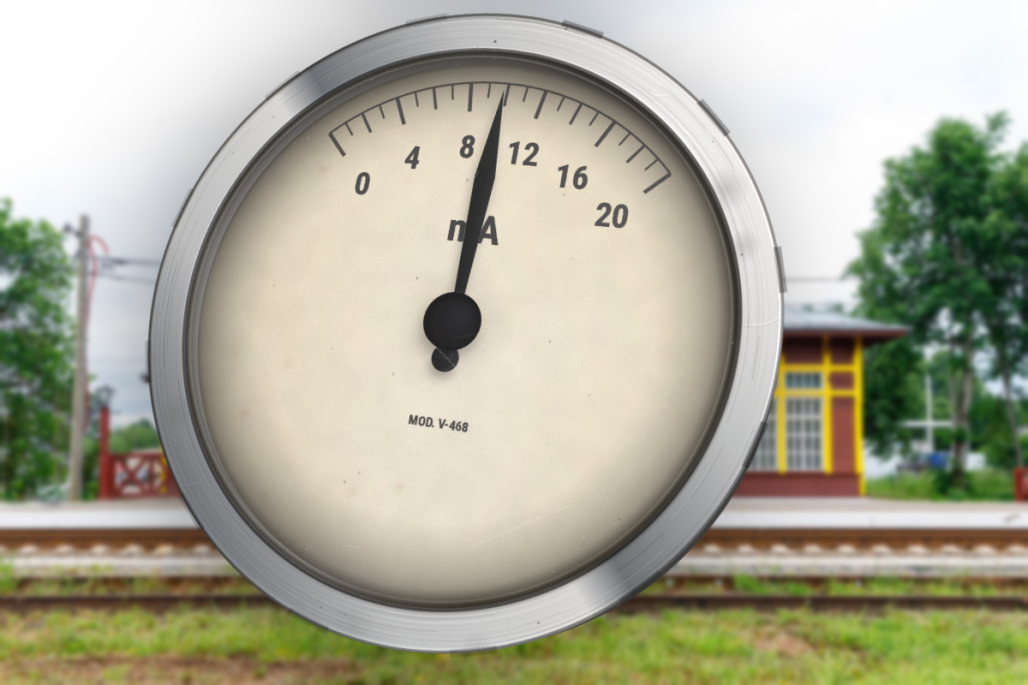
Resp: 10,mA
